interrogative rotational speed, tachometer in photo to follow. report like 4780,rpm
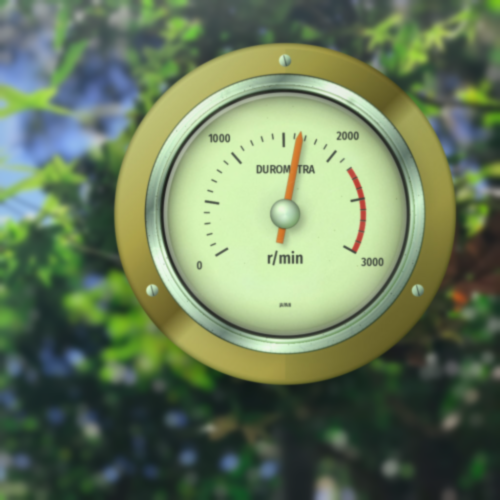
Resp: 1650,rpm
